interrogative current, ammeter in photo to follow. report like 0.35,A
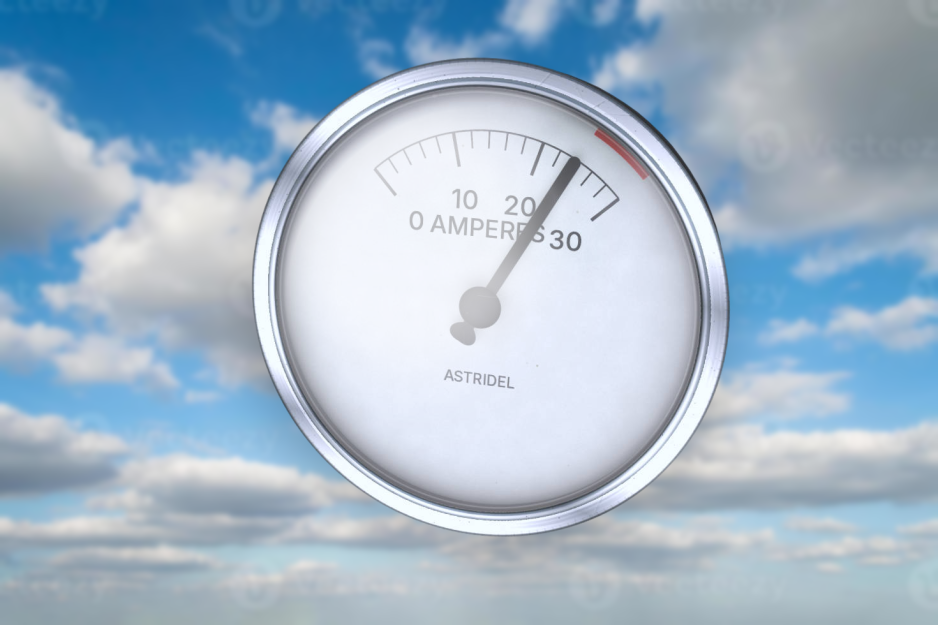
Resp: 24,A
